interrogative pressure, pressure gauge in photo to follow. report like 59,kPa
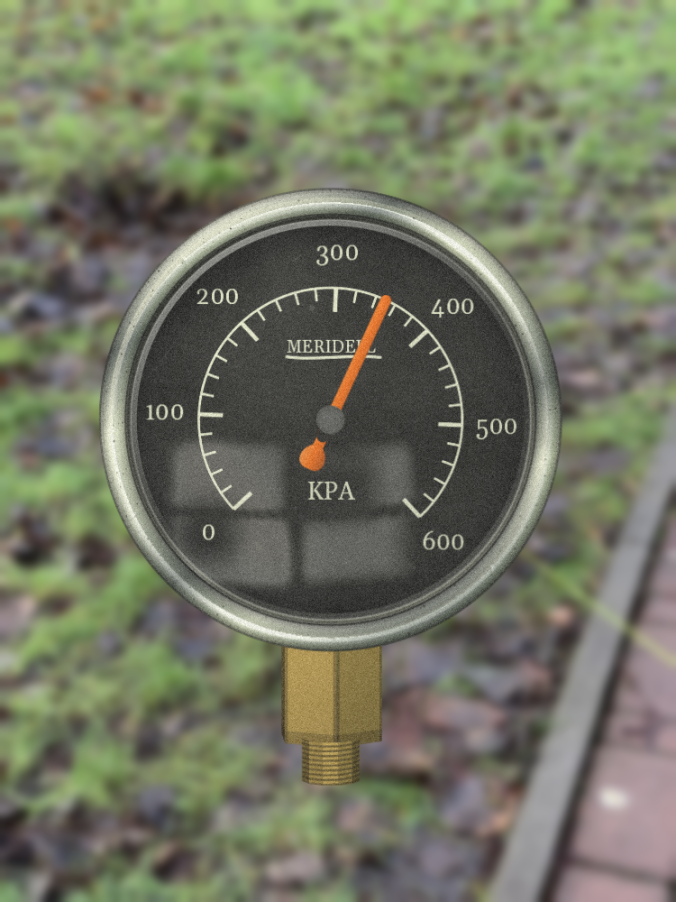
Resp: 350,kPa
